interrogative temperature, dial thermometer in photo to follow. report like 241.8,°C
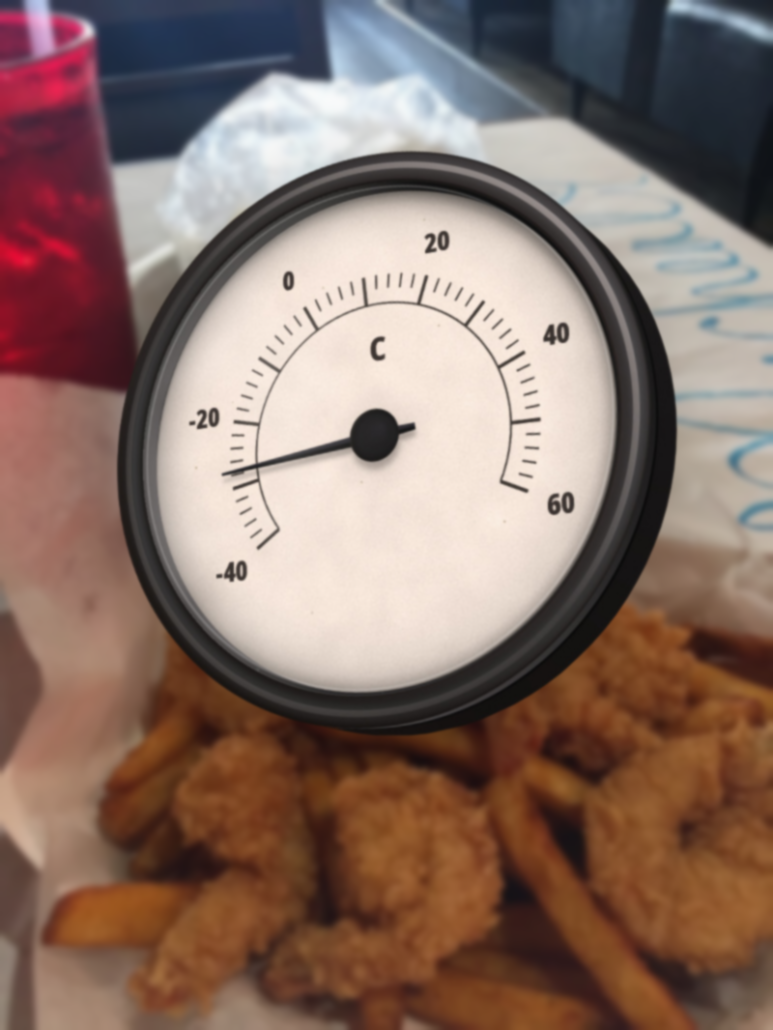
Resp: -28,°C
